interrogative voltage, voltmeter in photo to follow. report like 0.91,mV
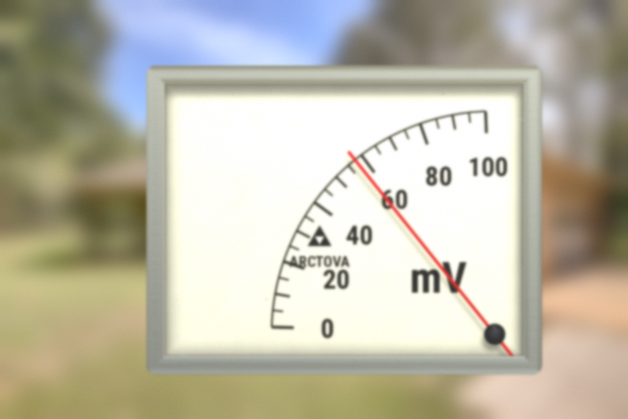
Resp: 57.5,mV
